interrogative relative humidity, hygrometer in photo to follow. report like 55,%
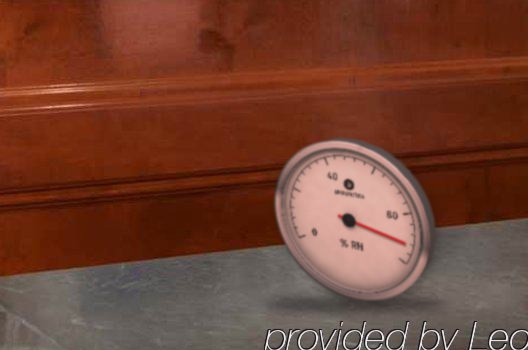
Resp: 92,%
